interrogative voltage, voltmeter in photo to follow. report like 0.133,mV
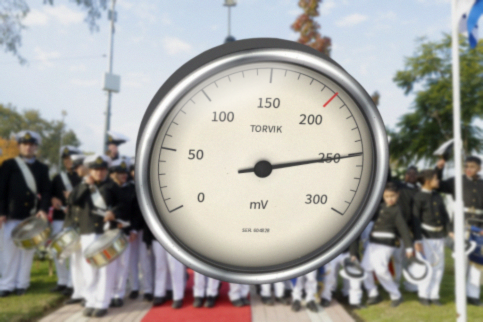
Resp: 250,mV
